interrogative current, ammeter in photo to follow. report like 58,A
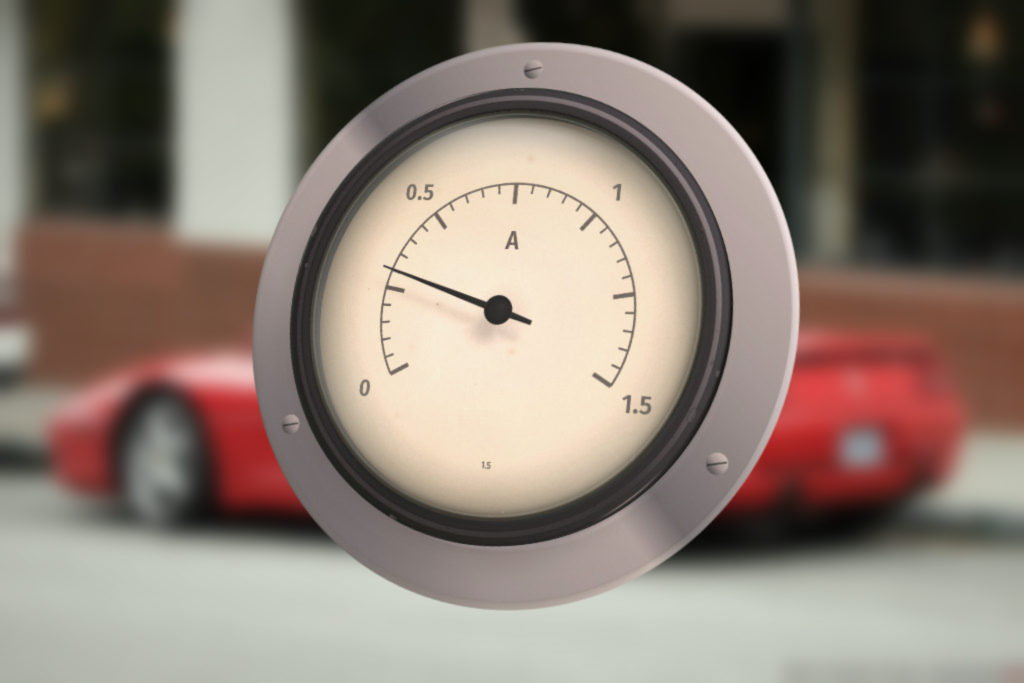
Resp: 0.3,A
